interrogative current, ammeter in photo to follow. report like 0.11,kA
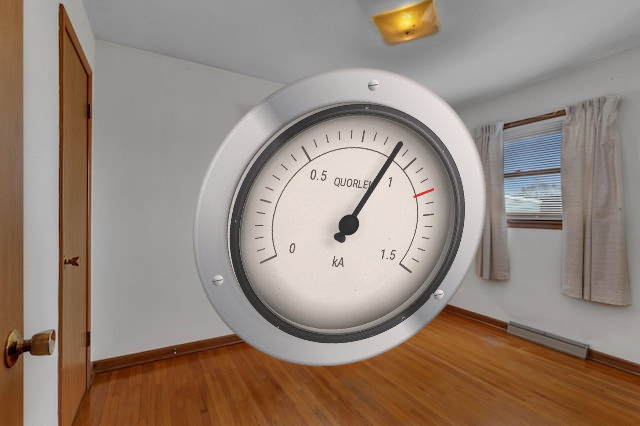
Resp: 0.9,kA
